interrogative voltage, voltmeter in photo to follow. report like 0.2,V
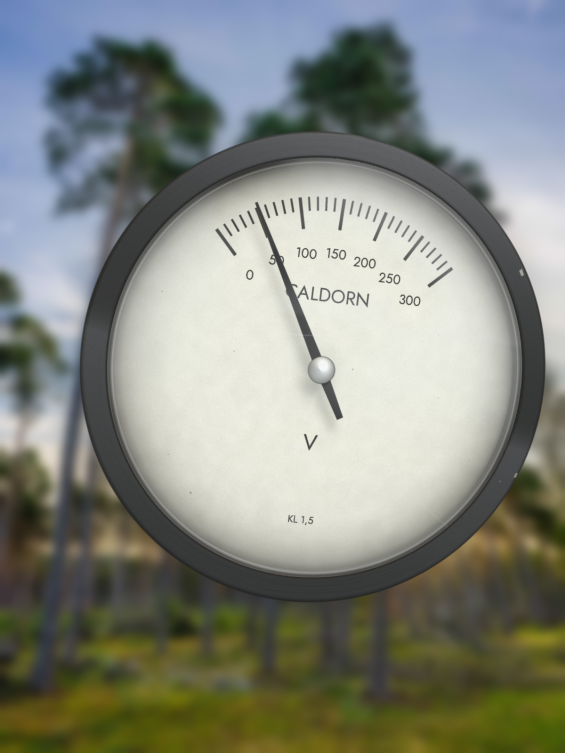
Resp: 50,V
